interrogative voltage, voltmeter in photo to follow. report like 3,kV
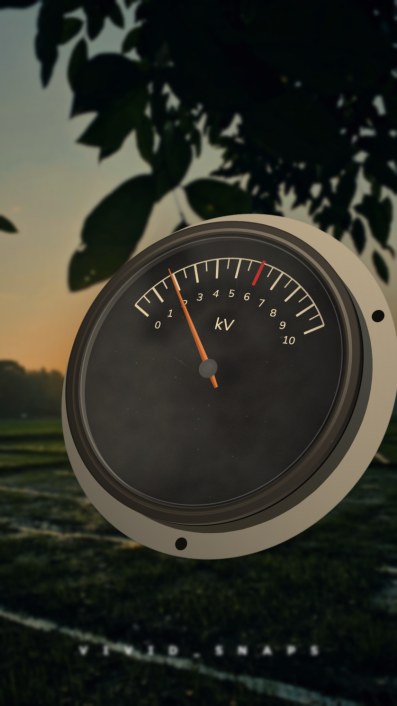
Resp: 2,kV
